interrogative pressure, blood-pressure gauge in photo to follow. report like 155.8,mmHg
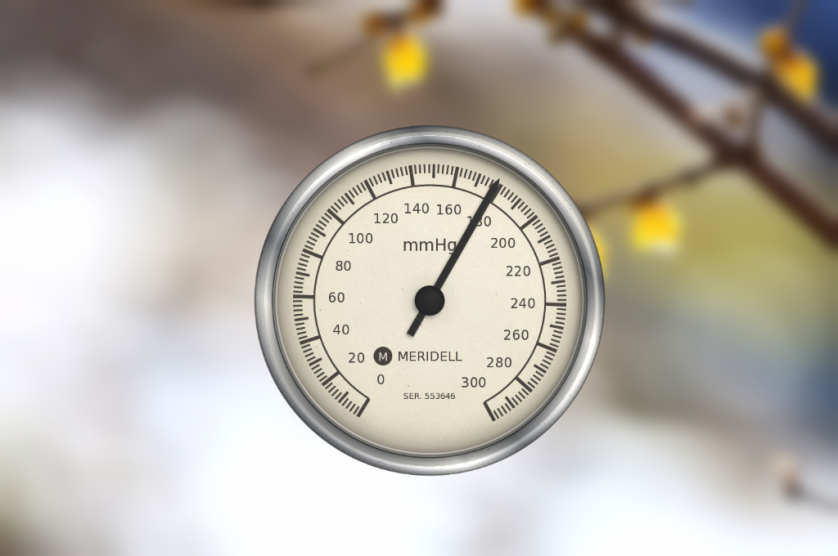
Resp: 178,mmHg
